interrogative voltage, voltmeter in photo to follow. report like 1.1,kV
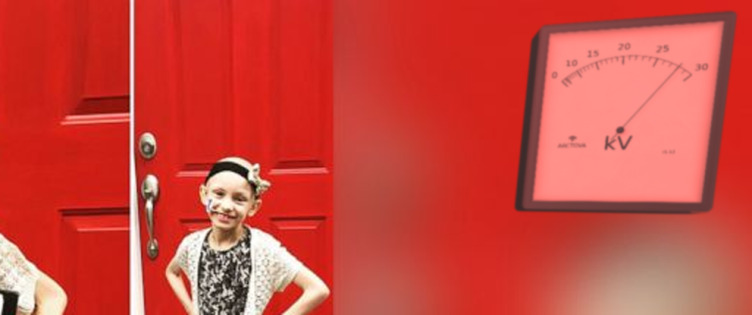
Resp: 28,kV
